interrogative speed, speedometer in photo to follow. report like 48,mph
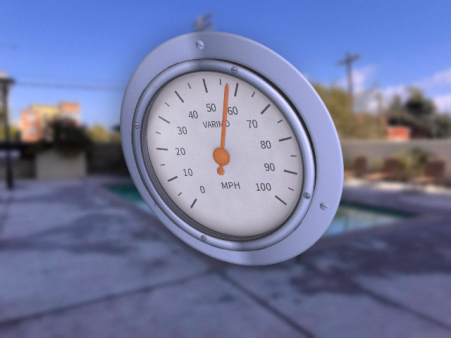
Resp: 57.5,mph
